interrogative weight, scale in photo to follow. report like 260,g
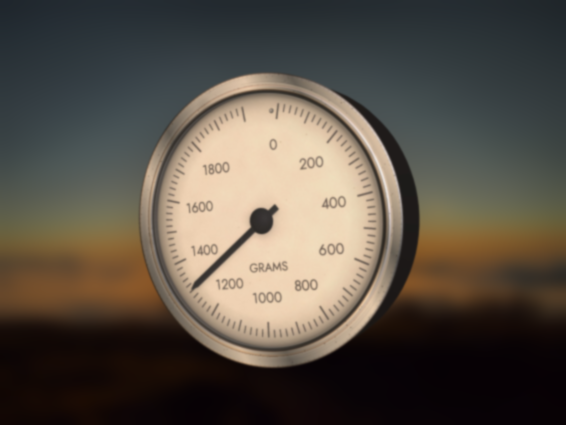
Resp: 1300,g
